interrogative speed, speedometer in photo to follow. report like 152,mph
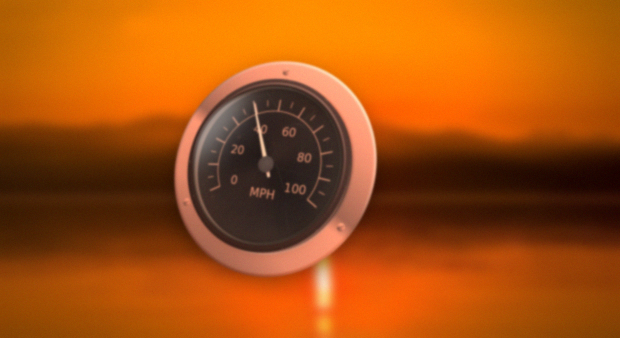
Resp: 40,mph
